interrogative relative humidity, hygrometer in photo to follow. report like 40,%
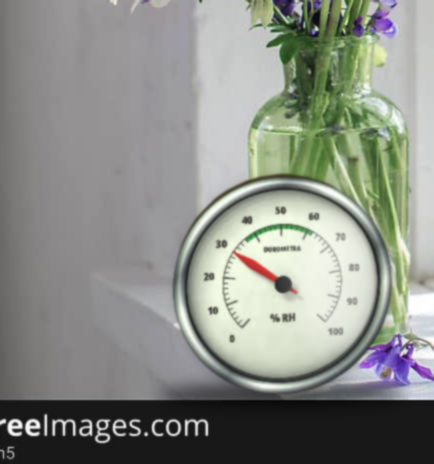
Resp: 30,%
